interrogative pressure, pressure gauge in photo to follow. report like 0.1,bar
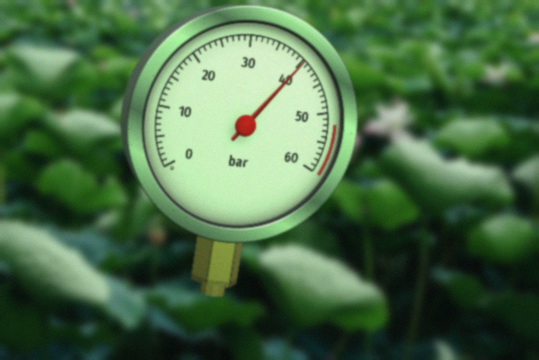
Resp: 40,bar
